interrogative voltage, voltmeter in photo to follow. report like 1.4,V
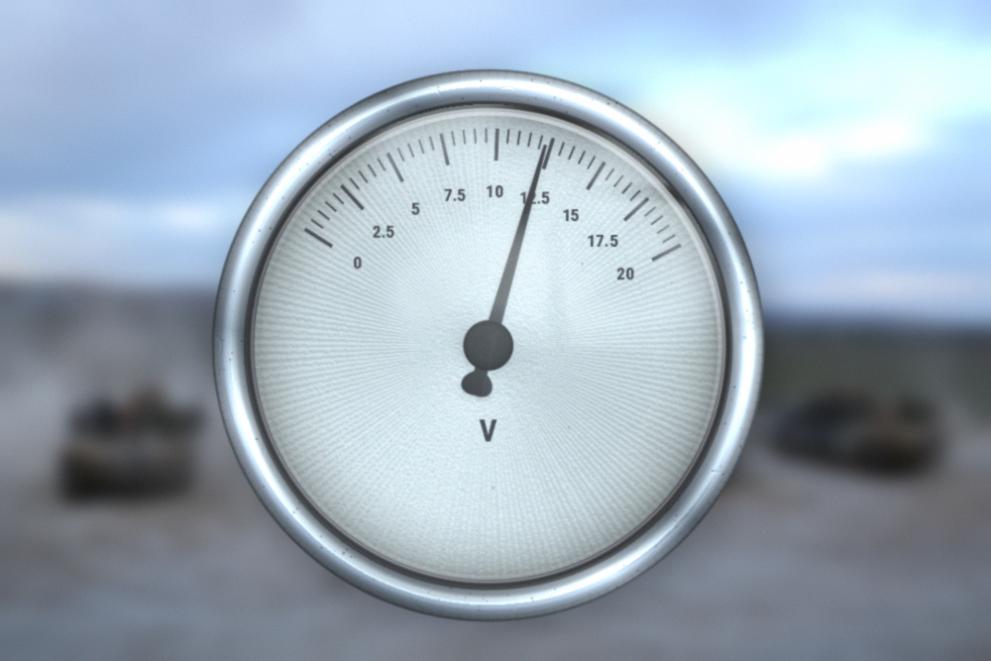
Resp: 12.25,V
